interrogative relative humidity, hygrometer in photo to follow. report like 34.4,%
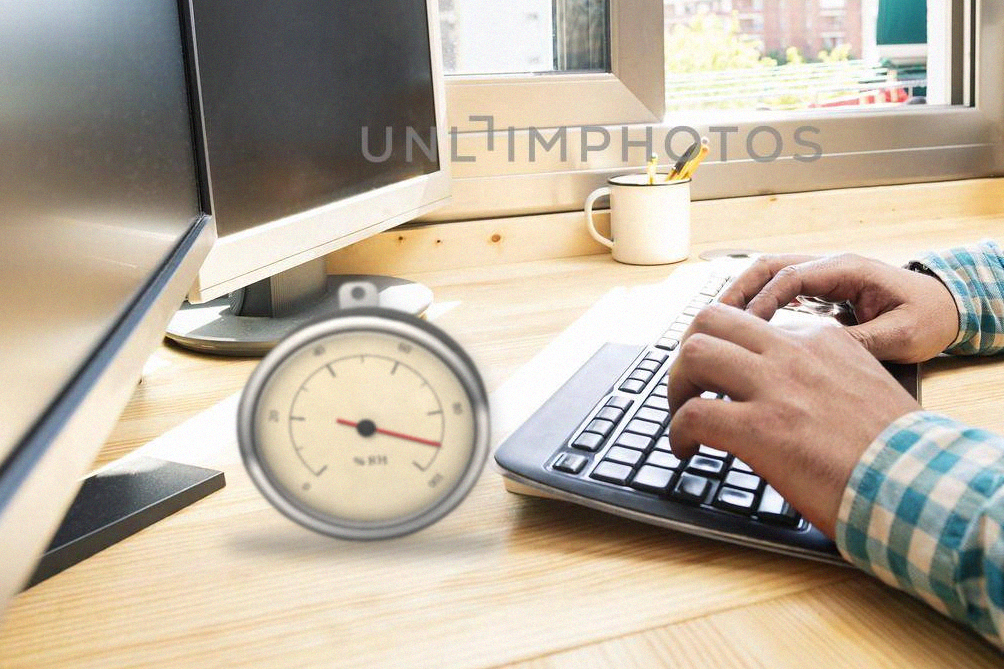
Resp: 90,%
